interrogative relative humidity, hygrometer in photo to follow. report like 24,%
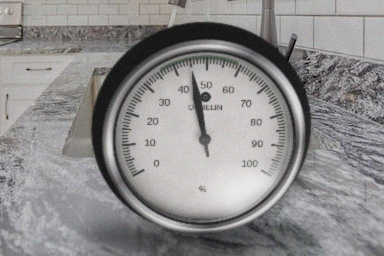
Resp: 45,%
